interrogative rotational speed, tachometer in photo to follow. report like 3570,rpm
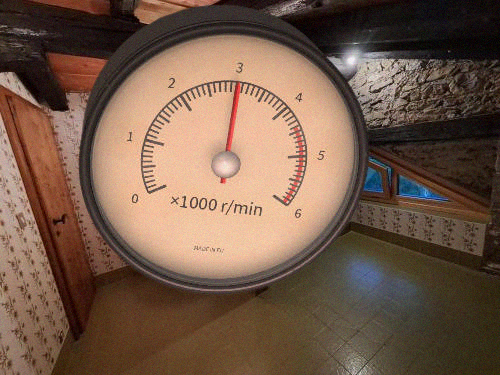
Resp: 3000,rpm
